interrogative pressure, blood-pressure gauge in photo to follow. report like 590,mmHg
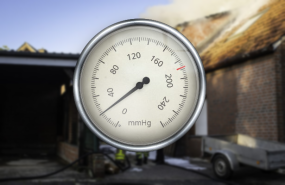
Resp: 20,mmHg
